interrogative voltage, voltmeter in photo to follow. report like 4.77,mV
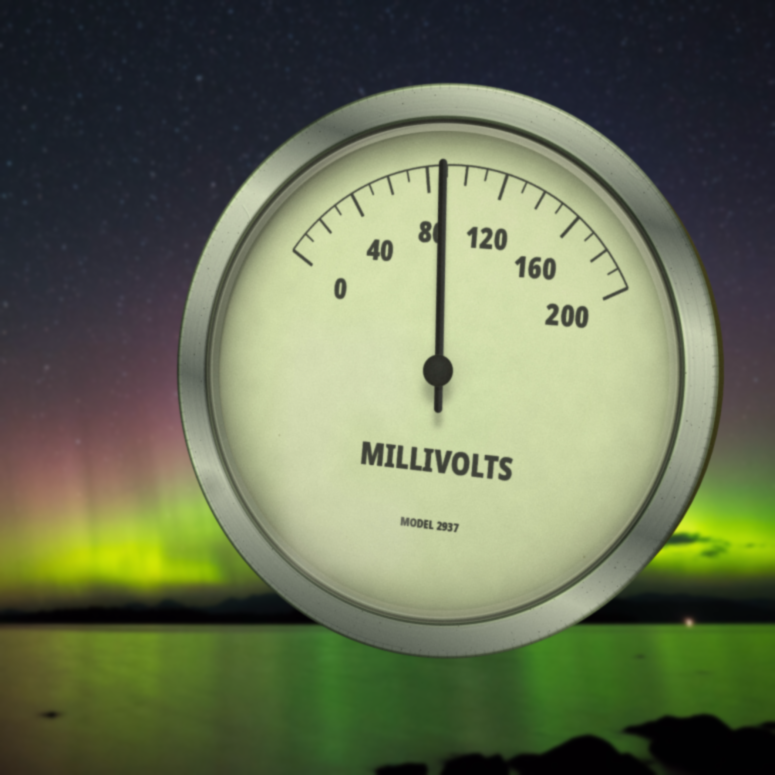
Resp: 90,mV
